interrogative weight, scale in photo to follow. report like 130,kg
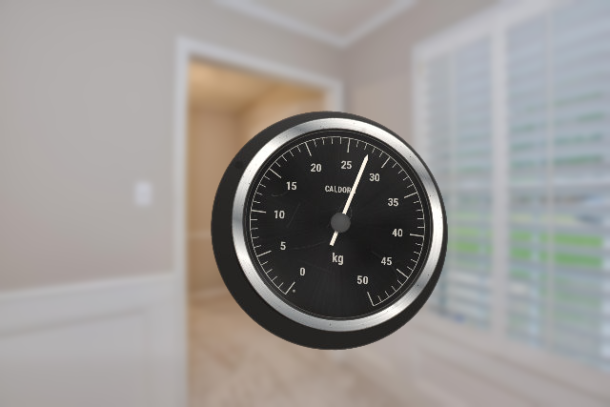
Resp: 27.5,kg
